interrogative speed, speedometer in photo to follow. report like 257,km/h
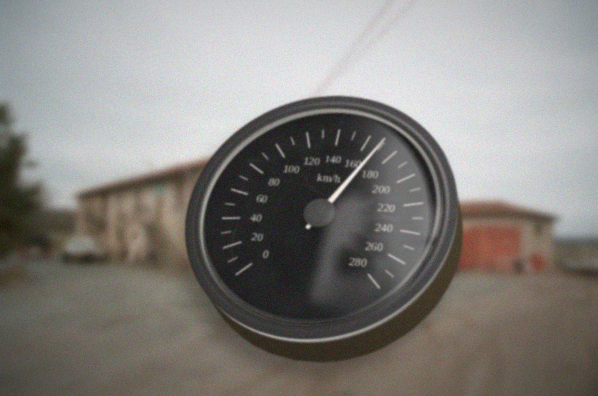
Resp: 170,km/h
